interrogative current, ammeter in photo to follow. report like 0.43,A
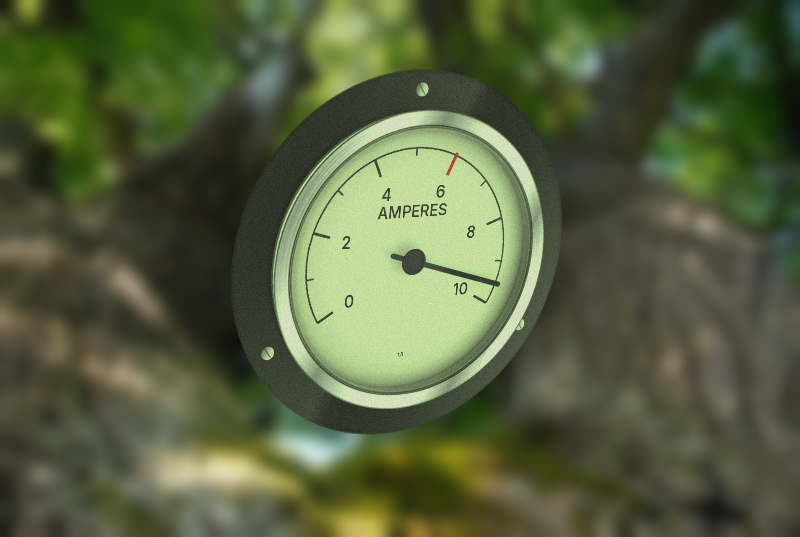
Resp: 9.5,A
